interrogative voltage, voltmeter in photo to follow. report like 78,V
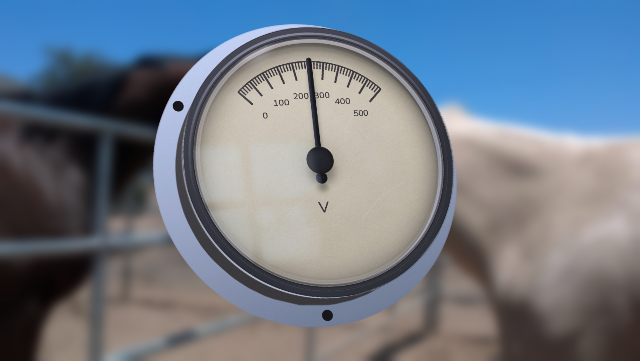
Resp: 250,V
